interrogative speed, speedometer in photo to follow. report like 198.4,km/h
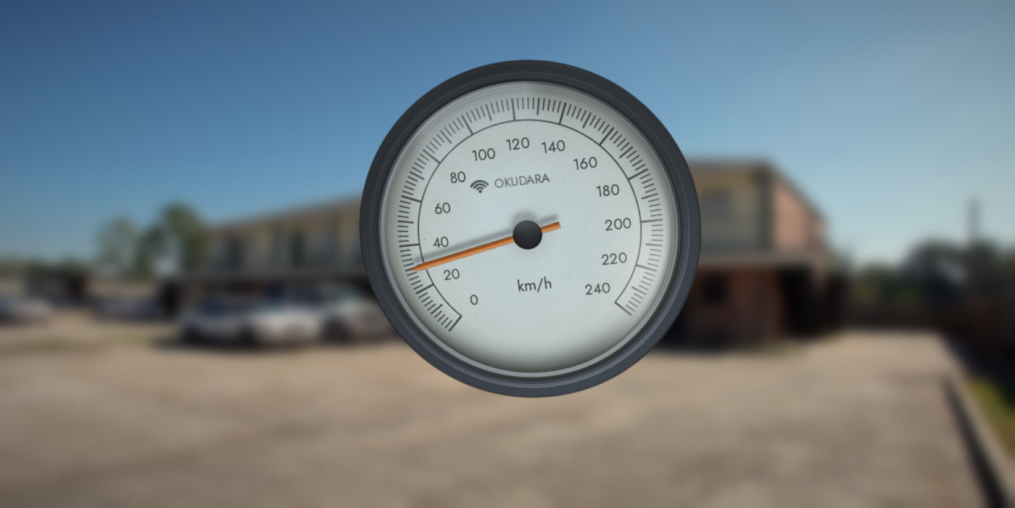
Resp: 30,km/h
